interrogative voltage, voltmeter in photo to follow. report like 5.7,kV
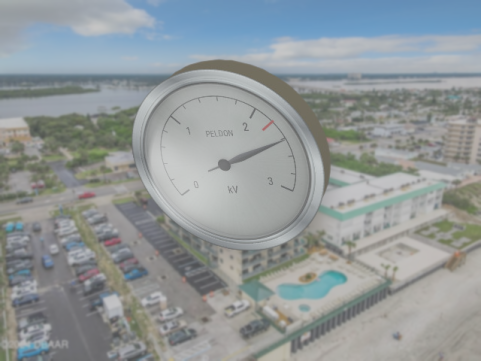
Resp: 2.4,kV
